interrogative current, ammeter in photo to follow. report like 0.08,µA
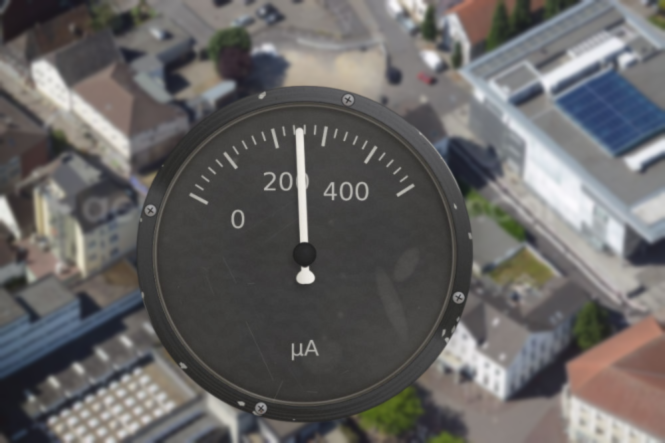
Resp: 250,µA
